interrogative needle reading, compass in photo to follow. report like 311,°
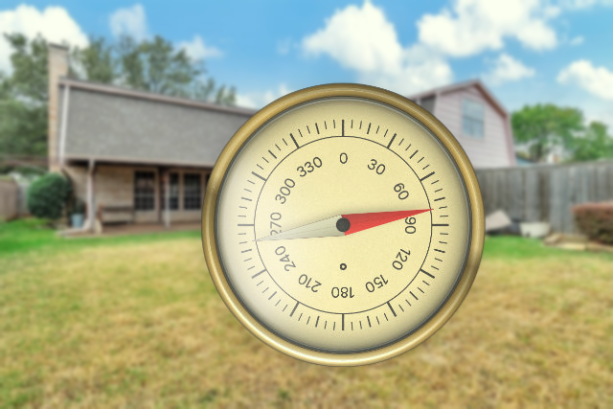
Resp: 80,°
